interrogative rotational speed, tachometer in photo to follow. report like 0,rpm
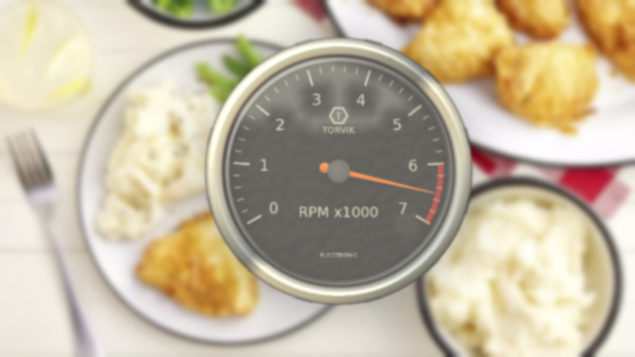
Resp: 6500,rpm
